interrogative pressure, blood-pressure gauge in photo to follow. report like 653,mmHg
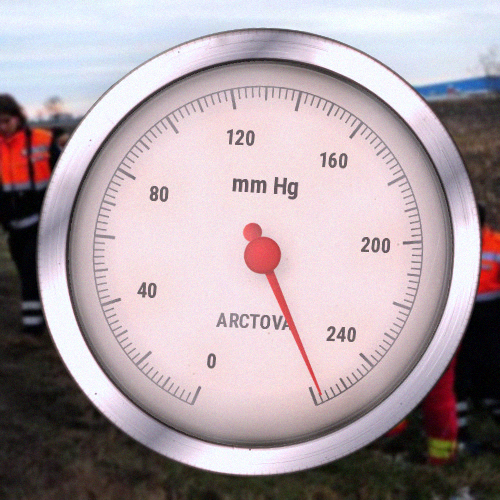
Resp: 258,mmHg
